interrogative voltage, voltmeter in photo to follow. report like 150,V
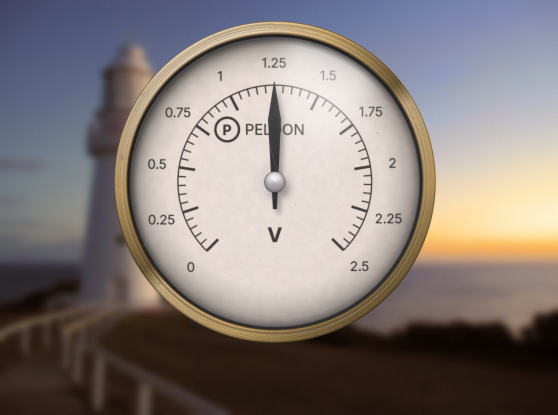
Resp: 1.25,V
